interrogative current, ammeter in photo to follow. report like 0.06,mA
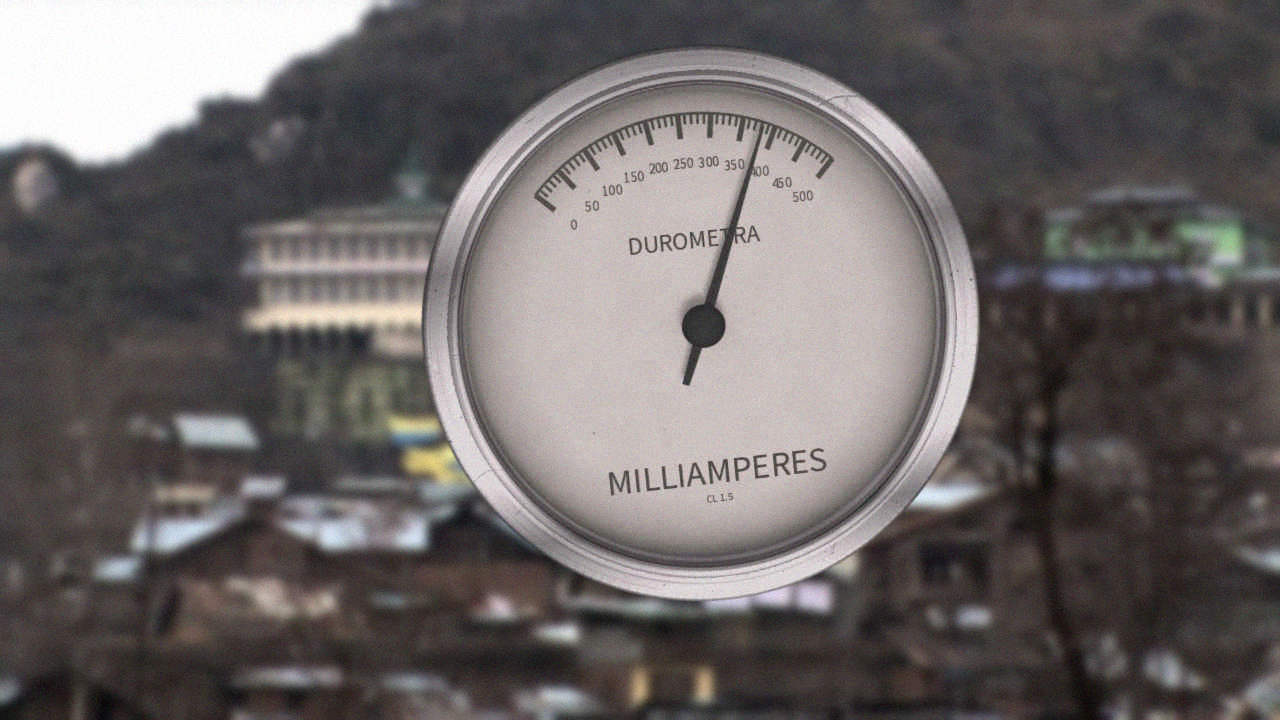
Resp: 380,mA
